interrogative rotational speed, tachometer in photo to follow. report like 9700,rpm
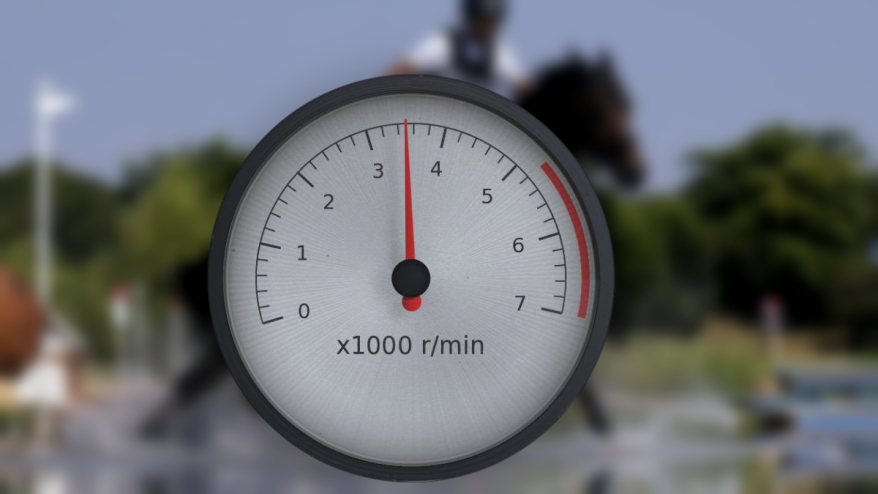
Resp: 3500,rpm
